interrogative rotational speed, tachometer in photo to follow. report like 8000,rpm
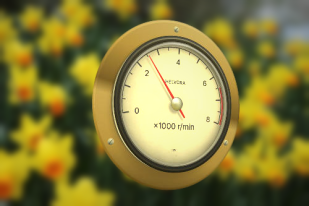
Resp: 2500,rpm
